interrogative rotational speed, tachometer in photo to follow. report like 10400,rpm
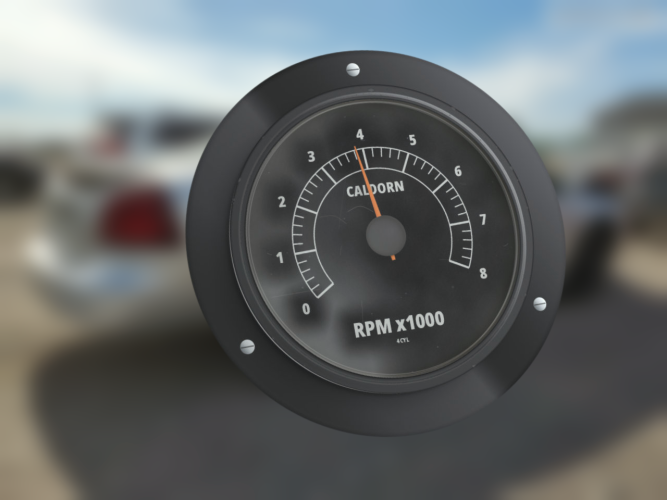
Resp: 3800,rpm
